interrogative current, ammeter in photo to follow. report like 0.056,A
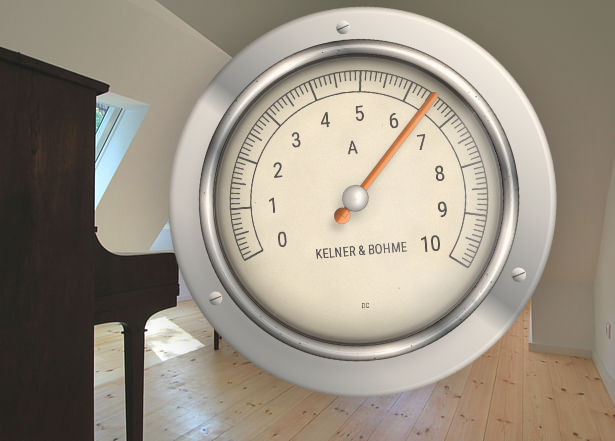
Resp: 6.5,A
